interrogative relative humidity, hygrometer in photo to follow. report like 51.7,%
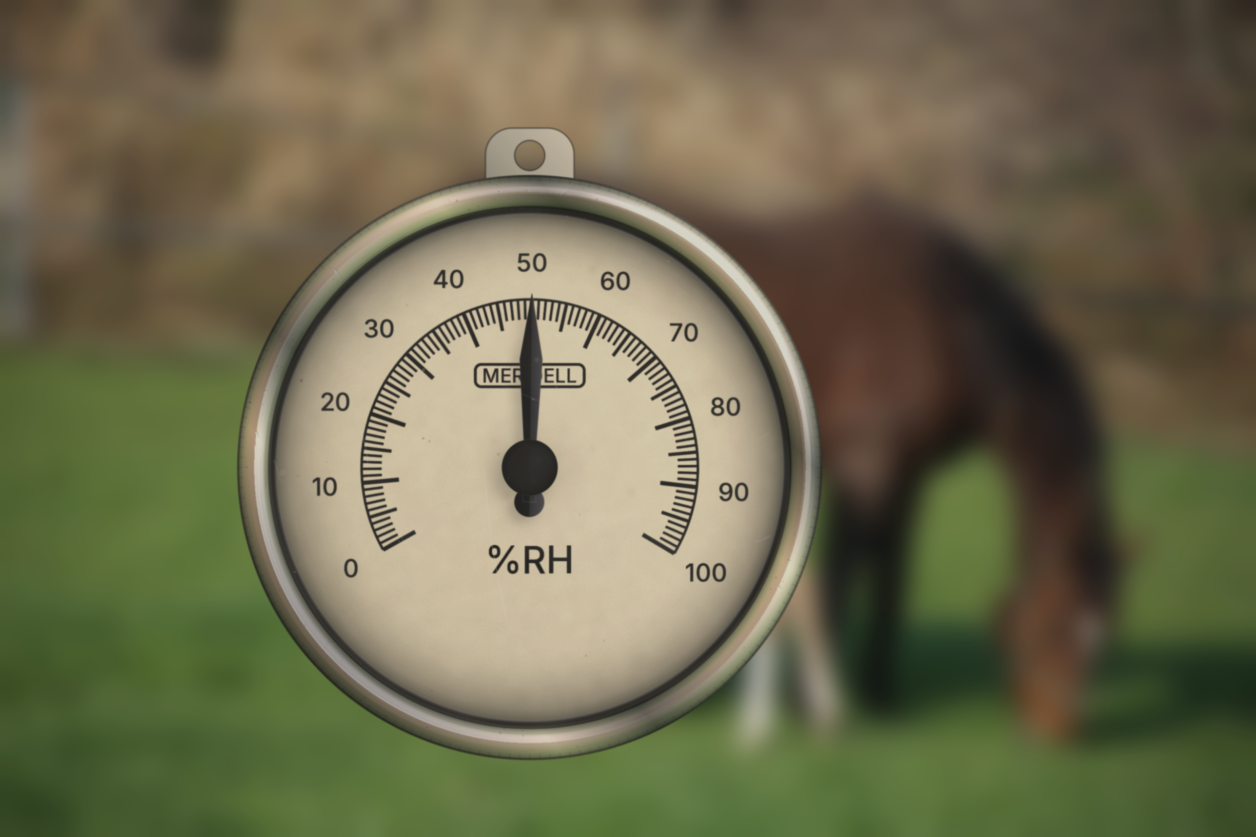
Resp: 50,%
